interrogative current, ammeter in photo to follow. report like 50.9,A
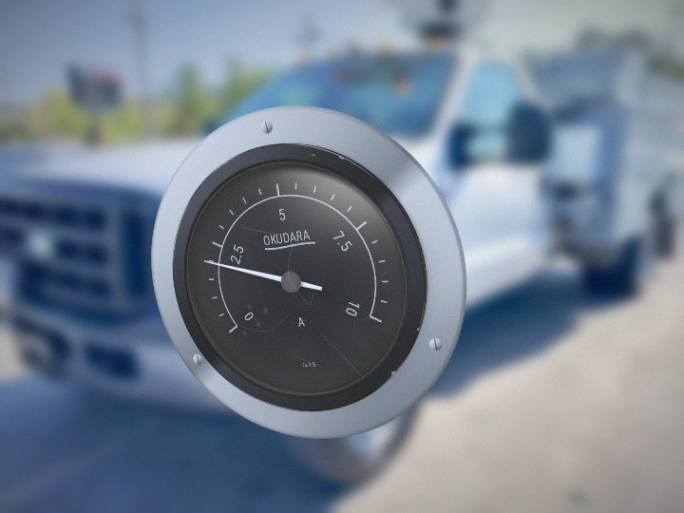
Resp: 2,A
